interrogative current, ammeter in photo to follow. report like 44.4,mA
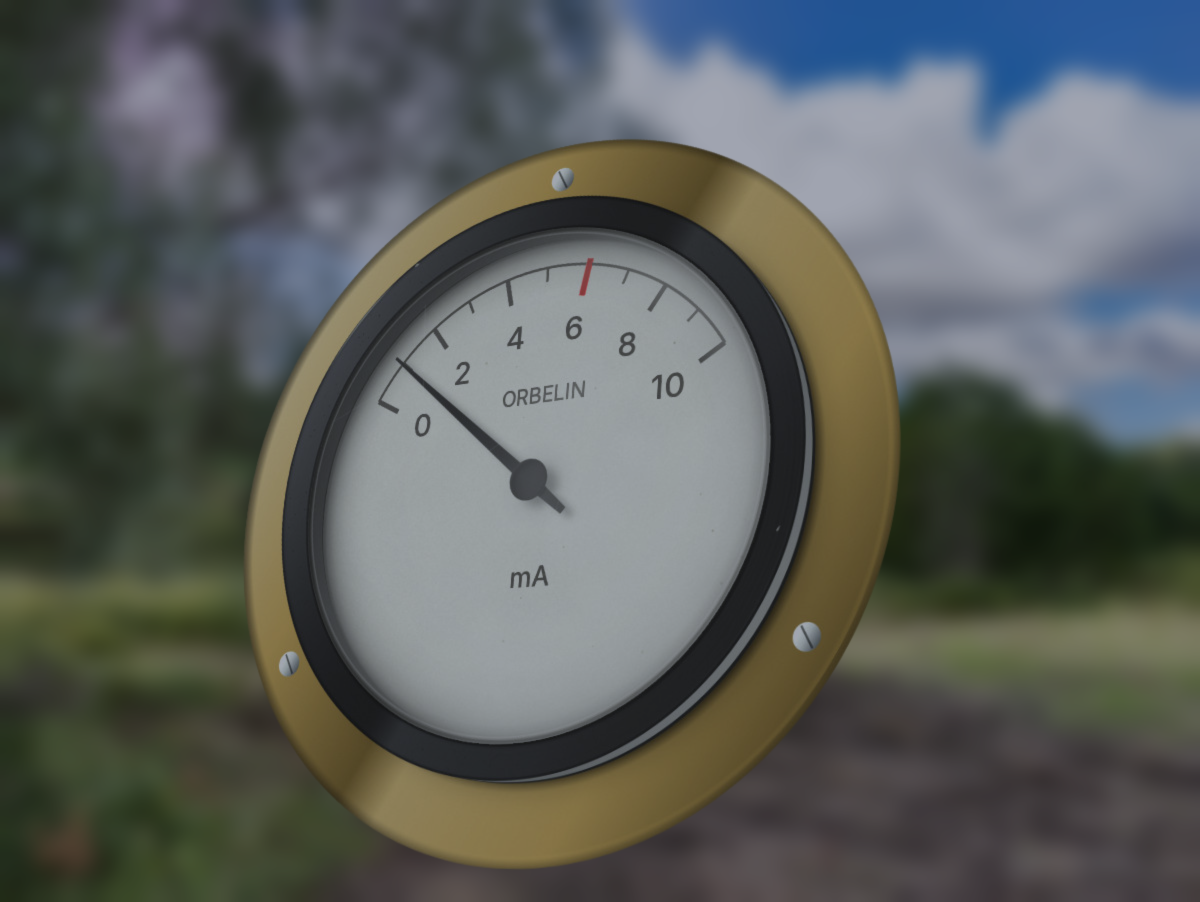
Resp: 1,mA
